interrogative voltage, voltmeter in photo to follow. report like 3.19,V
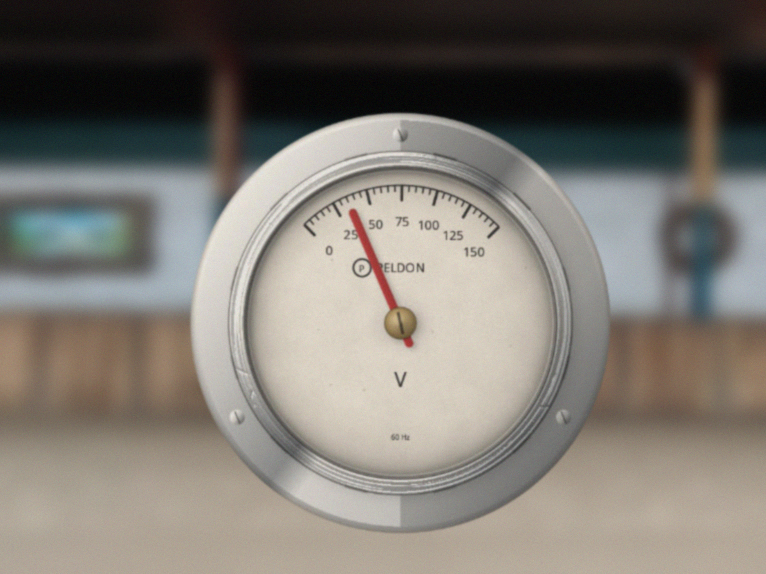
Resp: 35,V
